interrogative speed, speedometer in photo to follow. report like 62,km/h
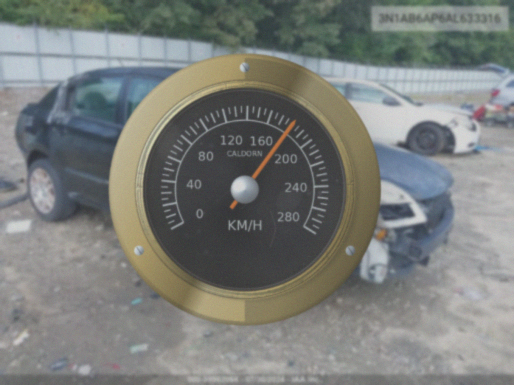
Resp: 180,km/h
